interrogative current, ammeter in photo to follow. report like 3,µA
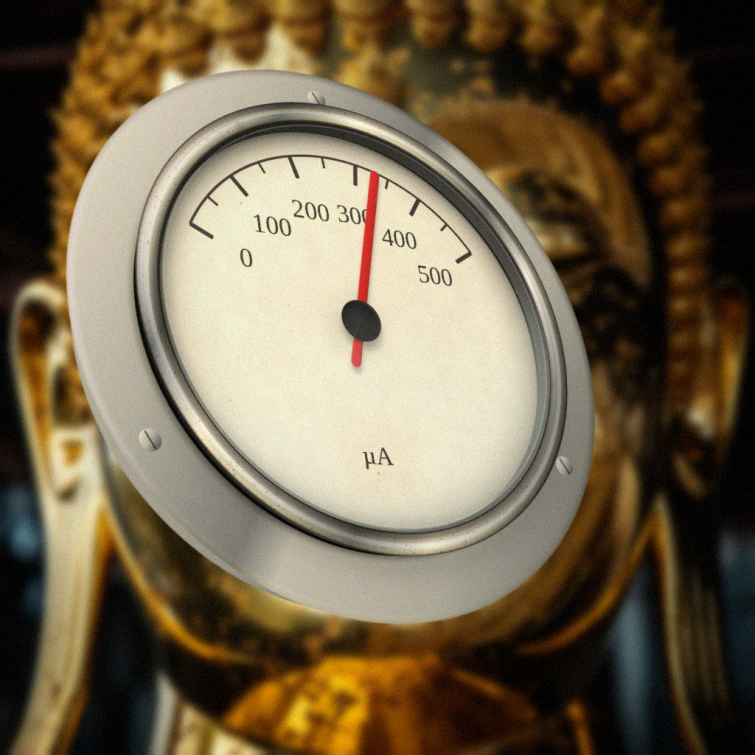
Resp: 325,µA
